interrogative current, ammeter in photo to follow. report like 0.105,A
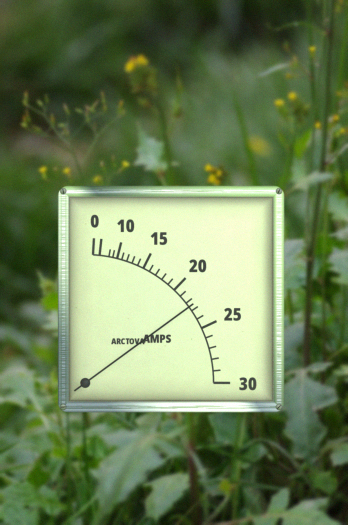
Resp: 22.5,A
